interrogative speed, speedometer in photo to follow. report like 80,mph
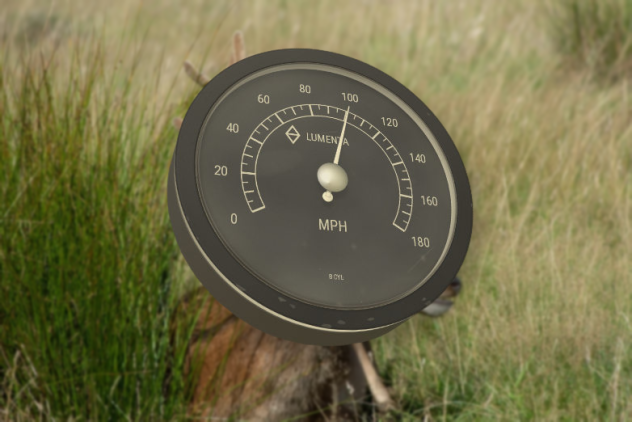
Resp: 100,mph
